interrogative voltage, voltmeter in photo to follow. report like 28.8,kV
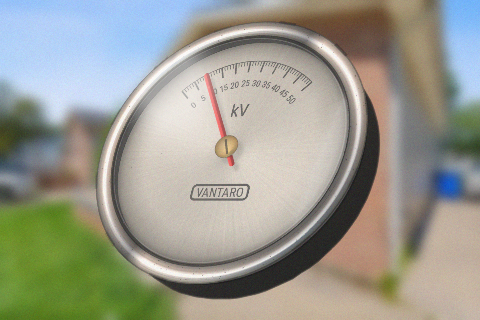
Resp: 10,kV
